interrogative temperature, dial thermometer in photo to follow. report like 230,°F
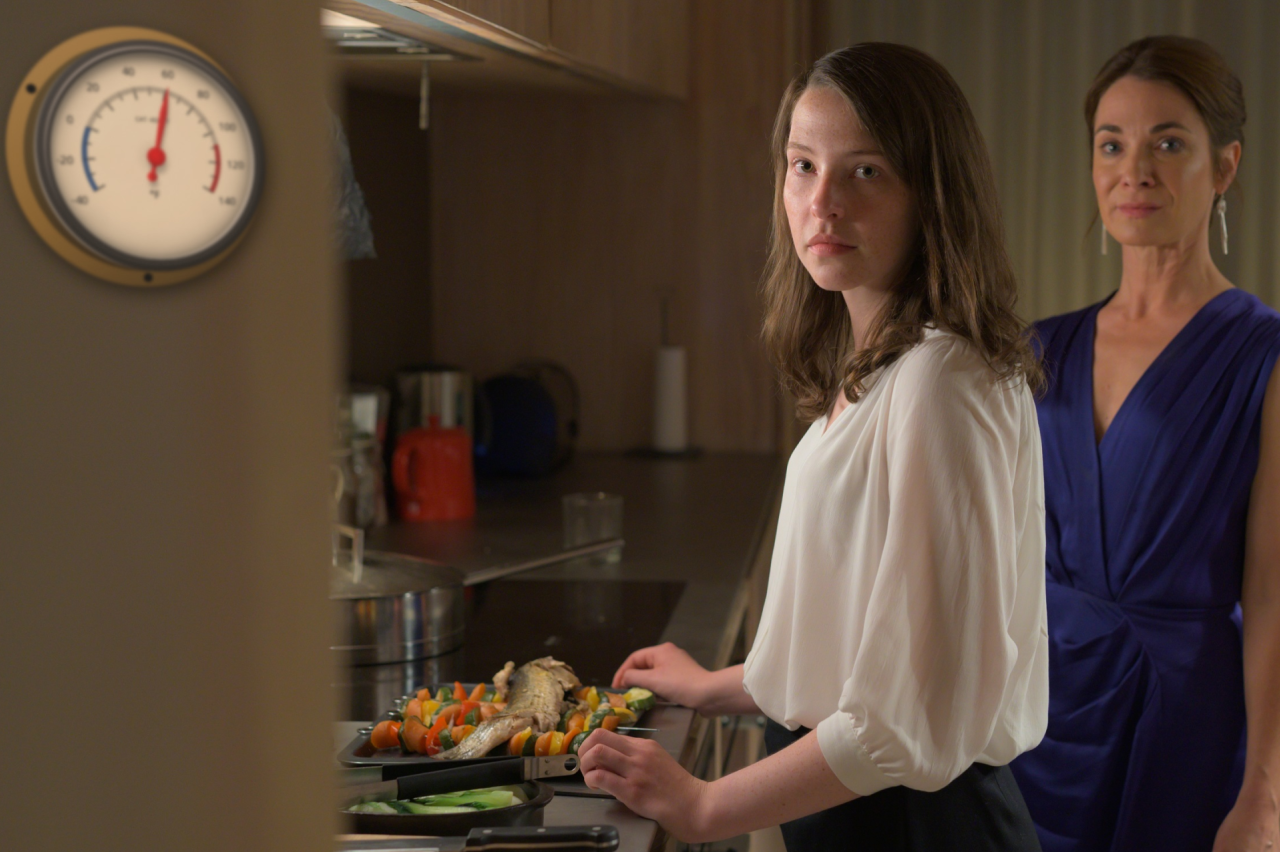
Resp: 60,°F
